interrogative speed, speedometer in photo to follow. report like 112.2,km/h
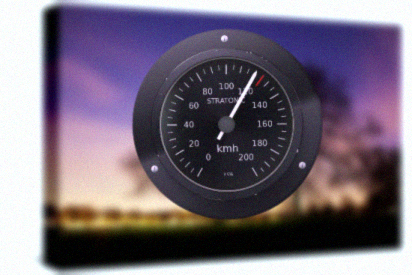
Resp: 120,km/h
